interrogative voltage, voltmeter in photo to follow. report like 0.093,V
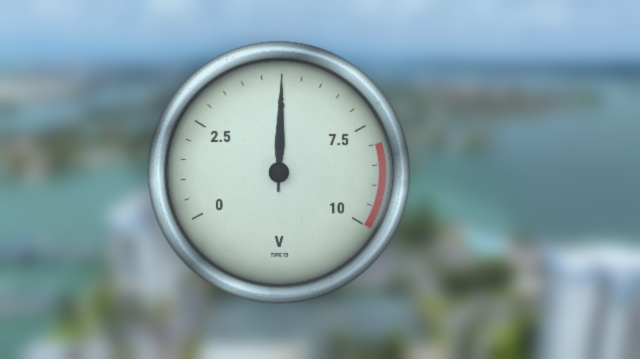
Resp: 5,V
